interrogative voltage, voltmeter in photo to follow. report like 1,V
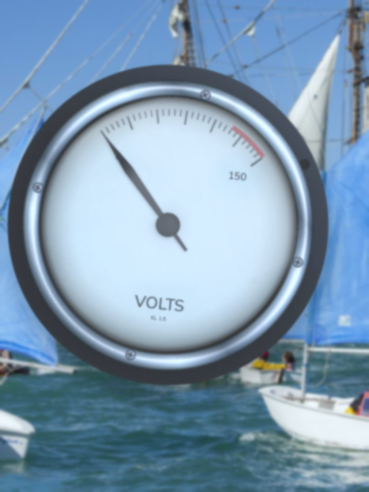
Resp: 0,V
